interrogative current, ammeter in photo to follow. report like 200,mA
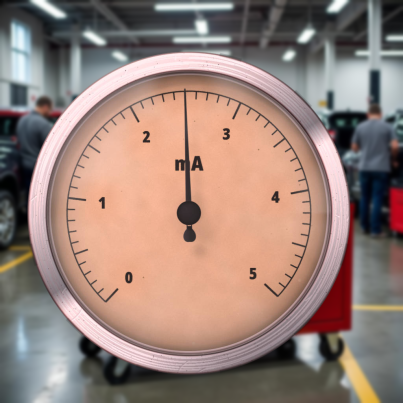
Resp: 2.5,mA
